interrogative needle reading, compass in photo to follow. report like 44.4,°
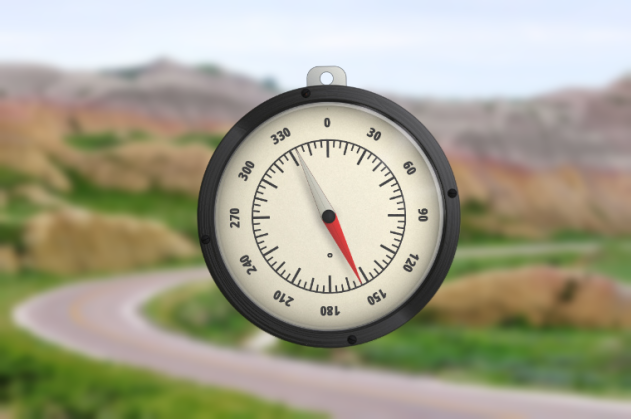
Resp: 155,°
